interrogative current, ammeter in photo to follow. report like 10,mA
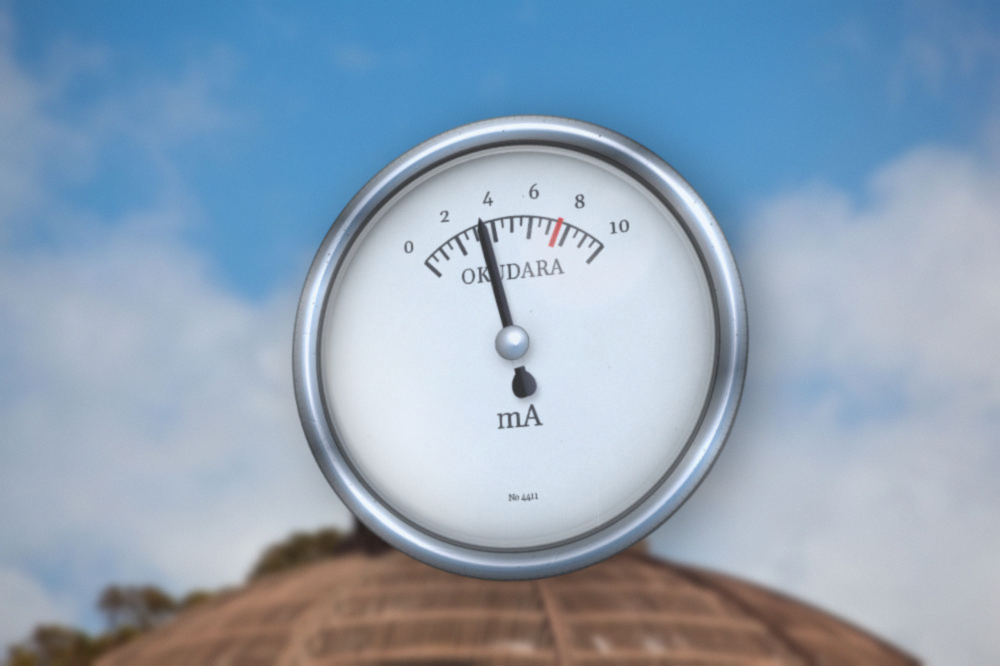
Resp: 3.5,mA
